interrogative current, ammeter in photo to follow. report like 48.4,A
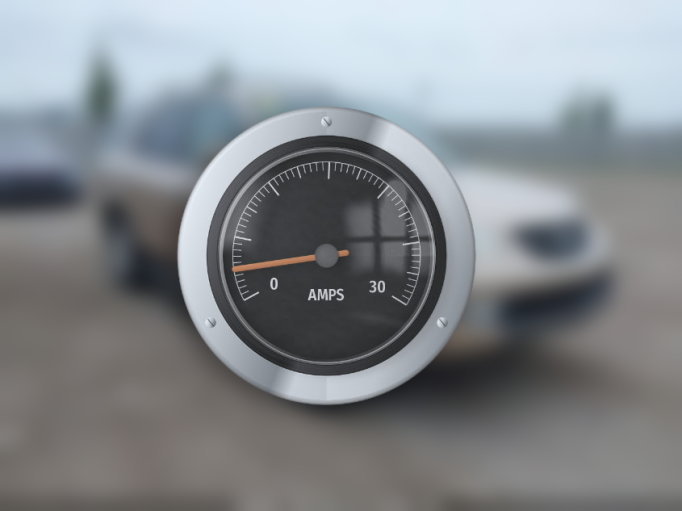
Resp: 2.5,A
